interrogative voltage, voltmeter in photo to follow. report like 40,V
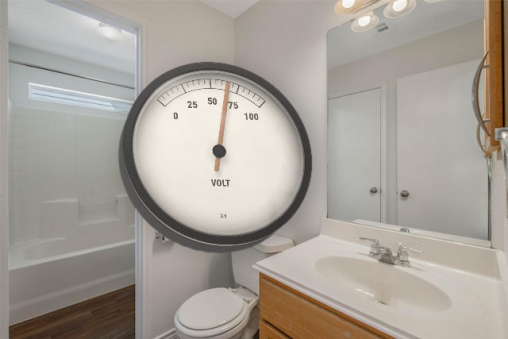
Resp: 65,V
